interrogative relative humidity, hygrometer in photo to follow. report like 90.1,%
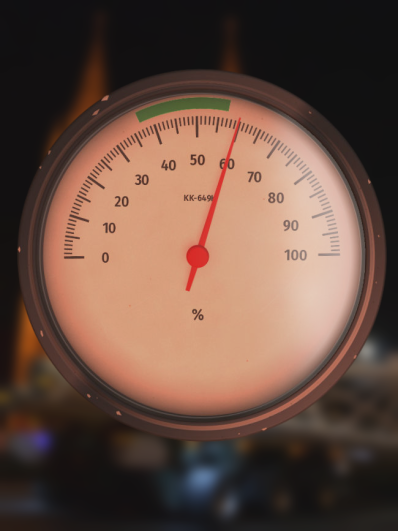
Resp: 60,%
